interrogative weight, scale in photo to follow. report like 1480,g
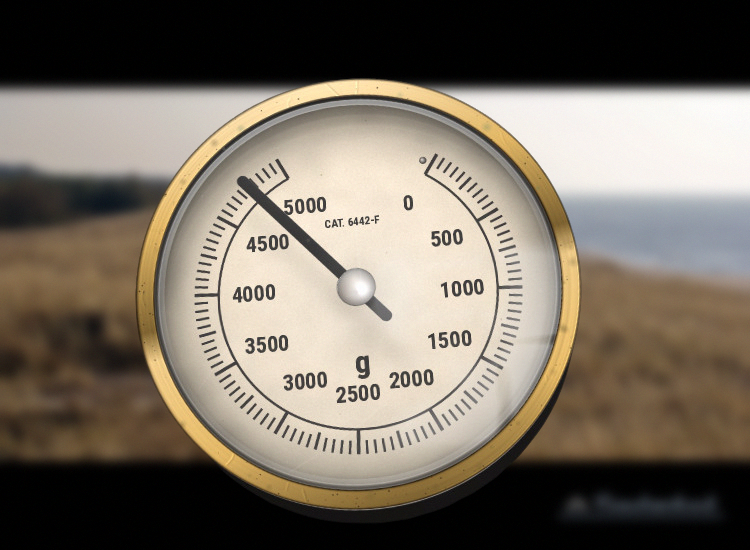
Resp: 4750,g
